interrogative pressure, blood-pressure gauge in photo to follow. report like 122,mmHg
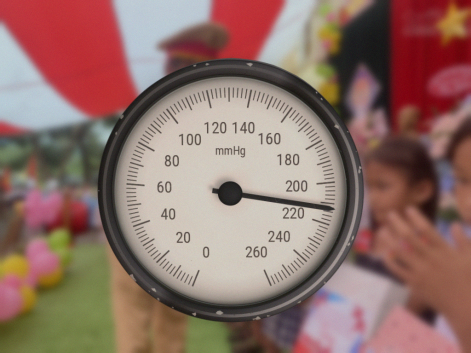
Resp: 212,mmHg
